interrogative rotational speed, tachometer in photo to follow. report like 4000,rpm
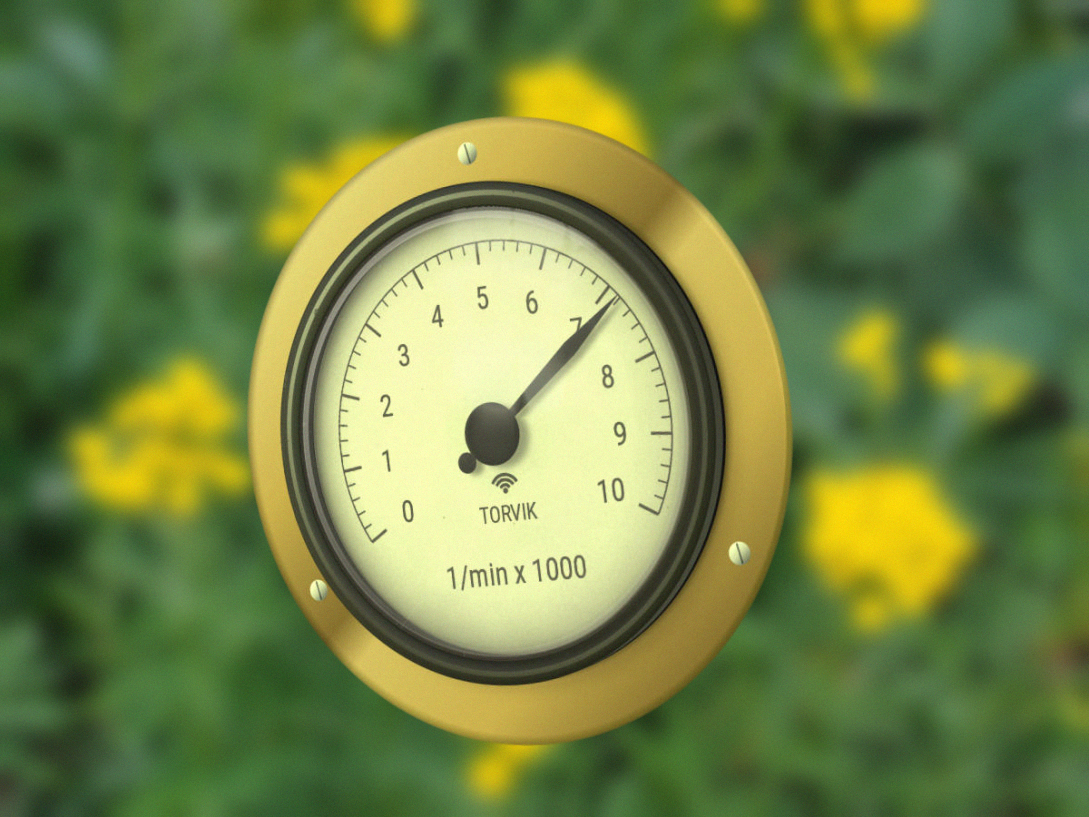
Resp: 7200,rpm
